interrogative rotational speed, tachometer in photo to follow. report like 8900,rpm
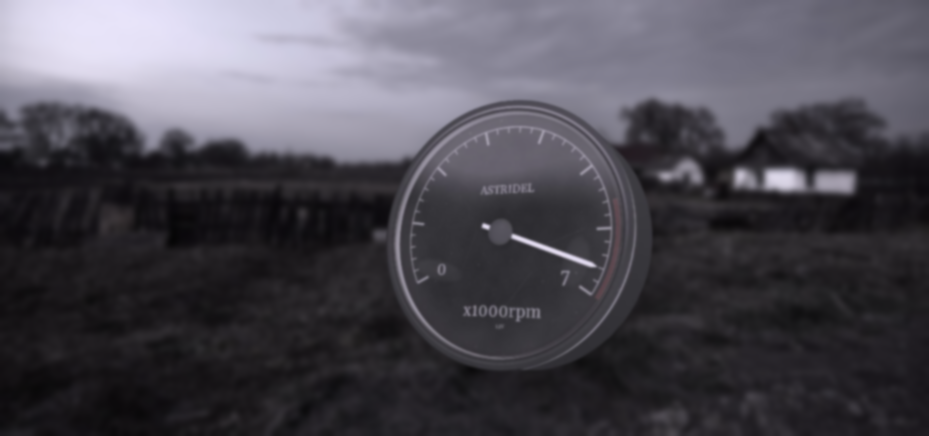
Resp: 6600,rpm
